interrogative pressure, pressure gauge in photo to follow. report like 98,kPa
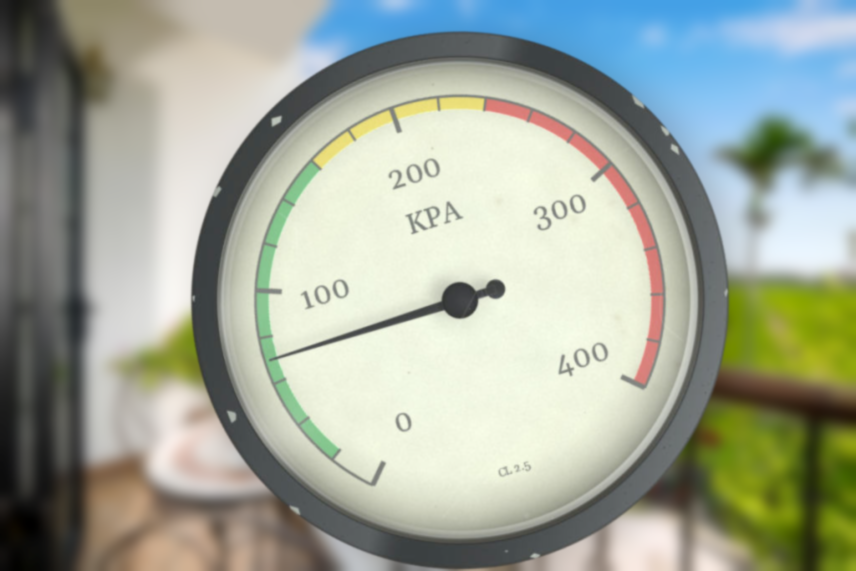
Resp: 70,kPa
